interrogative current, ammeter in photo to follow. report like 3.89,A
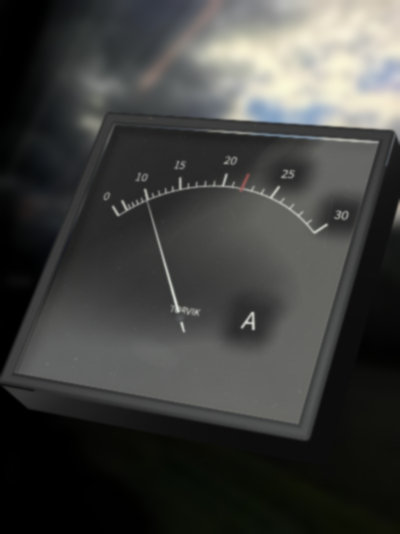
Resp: 10,A
